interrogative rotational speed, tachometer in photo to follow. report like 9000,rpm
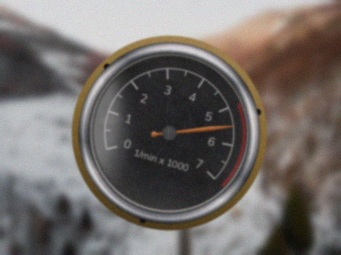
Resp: 5500,rpm
